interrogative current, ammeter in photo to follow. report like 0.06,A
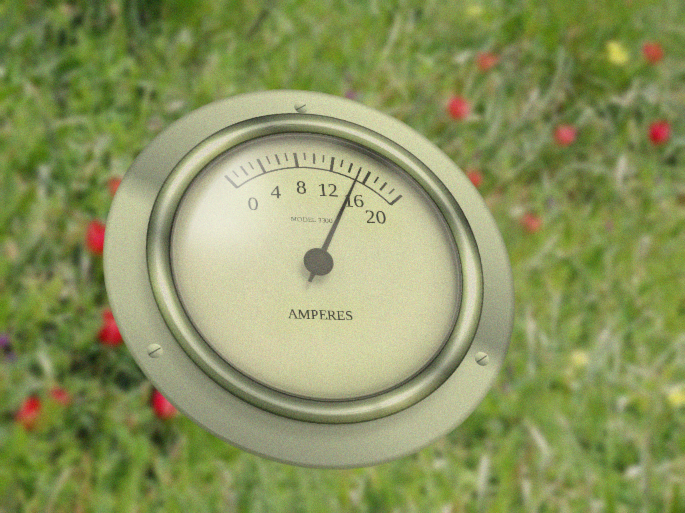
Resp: 15,A
